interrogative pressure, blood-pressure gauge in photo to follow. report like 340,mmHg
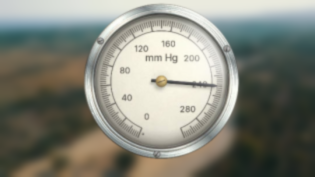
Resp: 240,mmHg
